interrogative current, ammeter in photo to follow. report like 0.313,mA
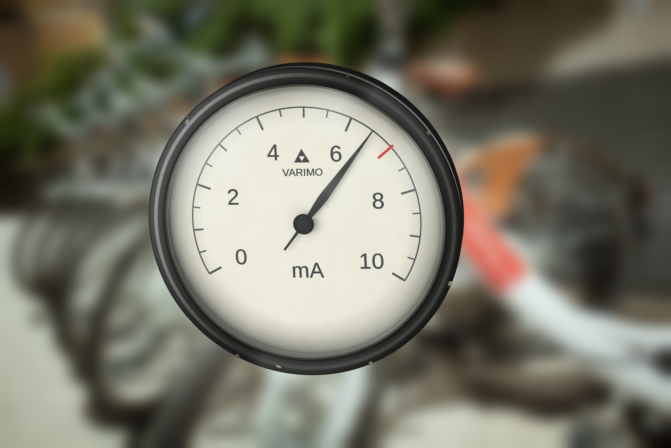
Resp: 6.5,mA
